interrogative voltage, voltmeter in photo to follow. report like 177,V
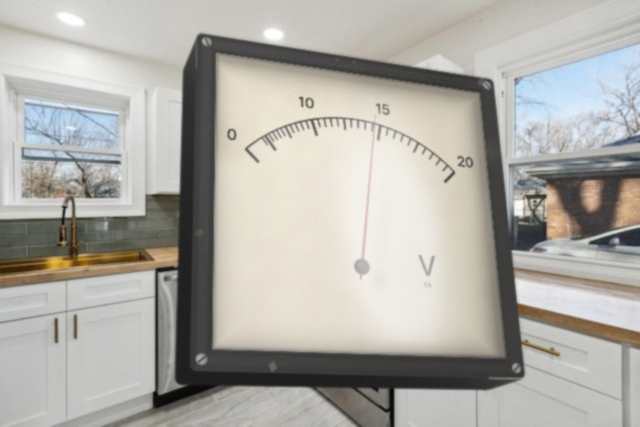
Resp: 14.5,V
